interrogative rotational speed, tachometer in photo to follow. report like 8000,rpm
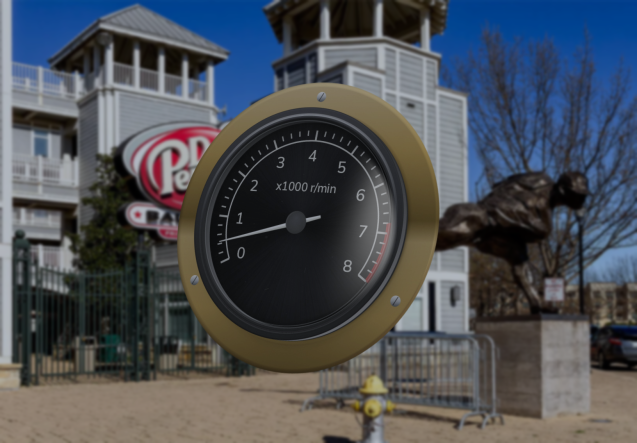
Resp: 400,rpm
